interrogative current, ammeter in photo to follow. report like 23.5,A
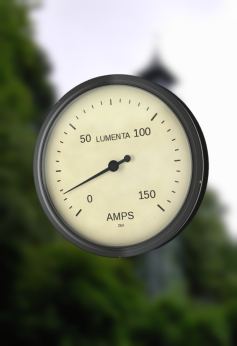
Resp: 12.5,A
